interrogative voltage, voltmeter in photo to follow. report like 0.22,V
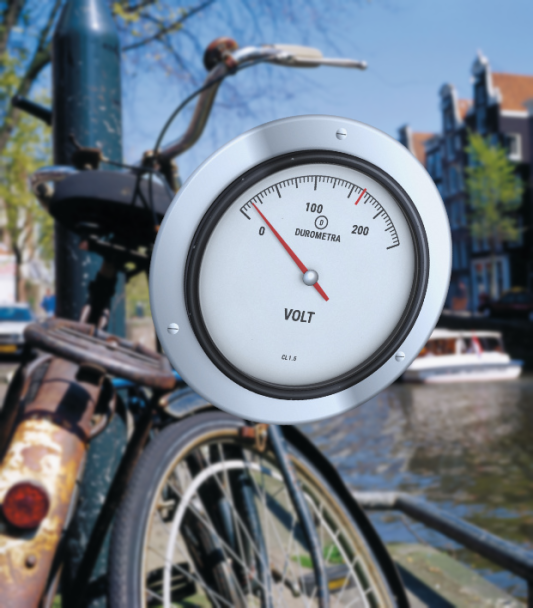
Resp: 15,V
